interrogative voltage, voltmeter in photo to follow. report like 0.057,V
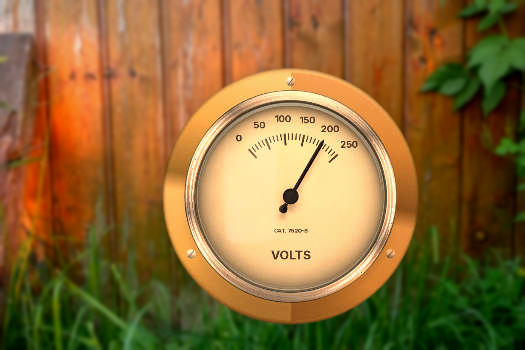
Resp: 200,V
